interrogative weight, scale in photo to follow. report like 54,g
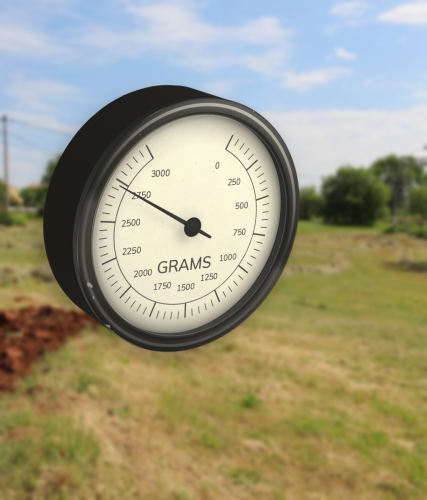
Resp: 2725,g
